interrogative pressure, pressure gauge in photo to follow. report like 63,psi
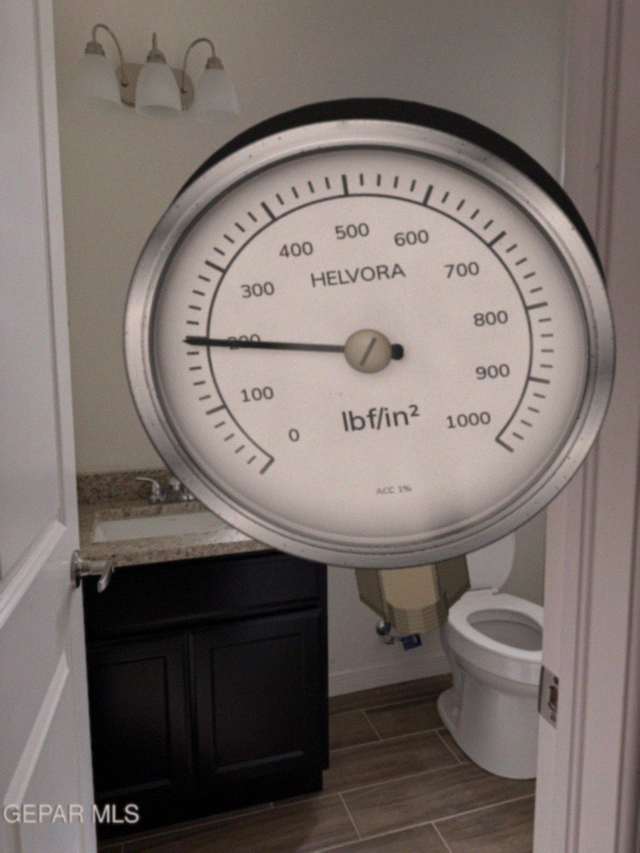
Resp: 200,psi
